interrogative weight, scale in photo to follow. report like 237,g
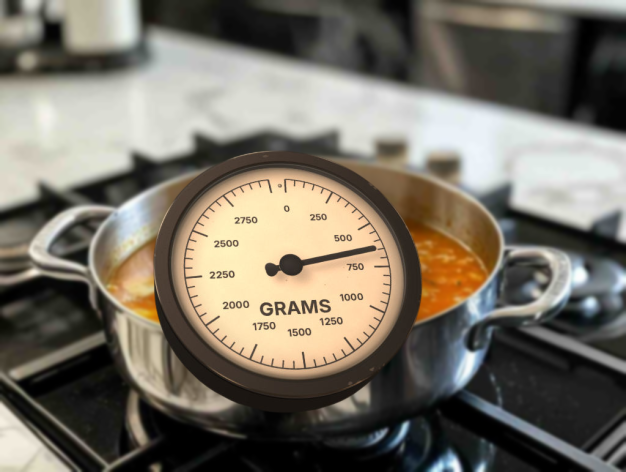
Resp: 650,g
